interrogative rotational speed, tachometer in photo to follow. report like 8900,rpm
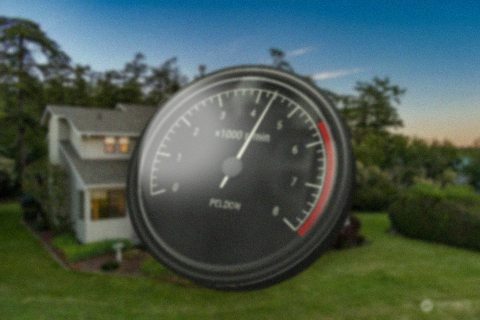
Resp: 4400,rpm
